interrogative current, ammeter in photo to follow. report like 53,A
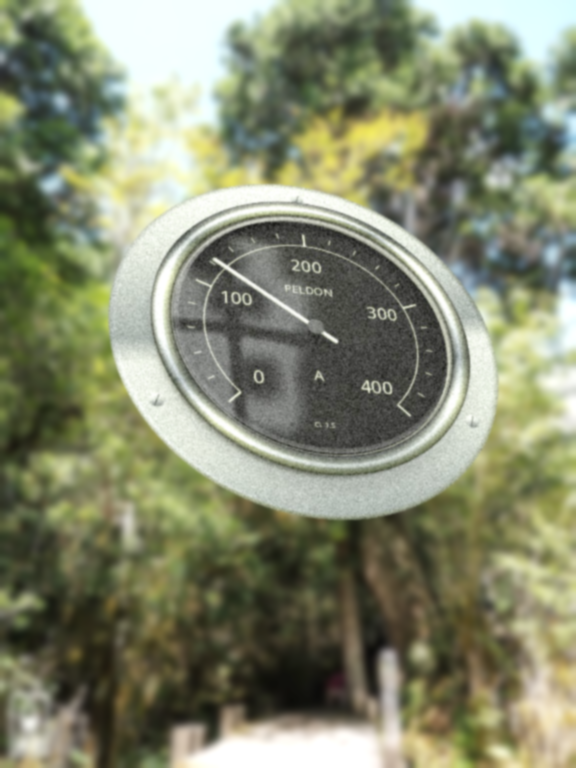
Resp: 120,A
